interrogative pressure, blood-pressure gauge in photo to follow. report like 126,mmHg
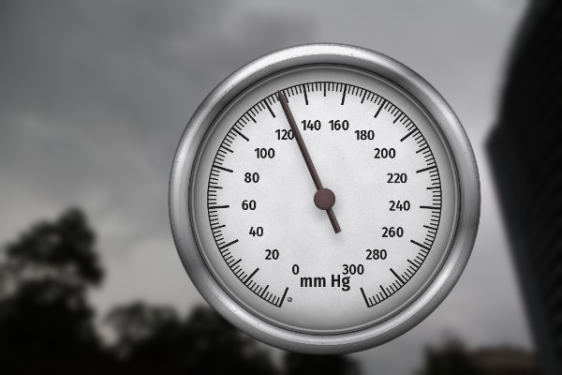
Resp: 128,mmHg
